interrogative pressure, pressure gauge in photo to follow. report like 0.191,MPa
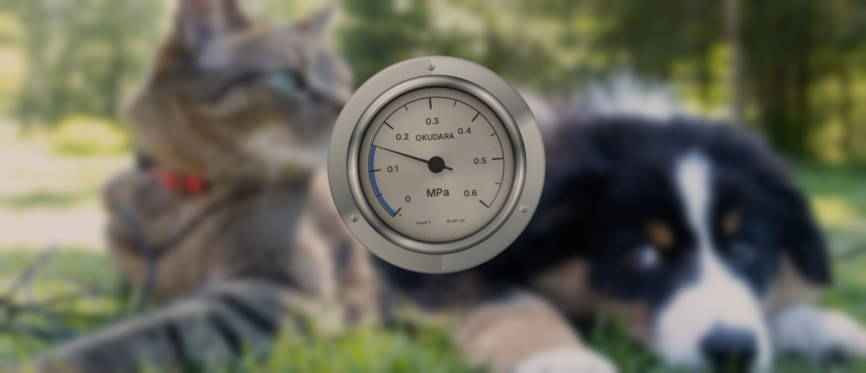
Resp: 0.15,MPa
